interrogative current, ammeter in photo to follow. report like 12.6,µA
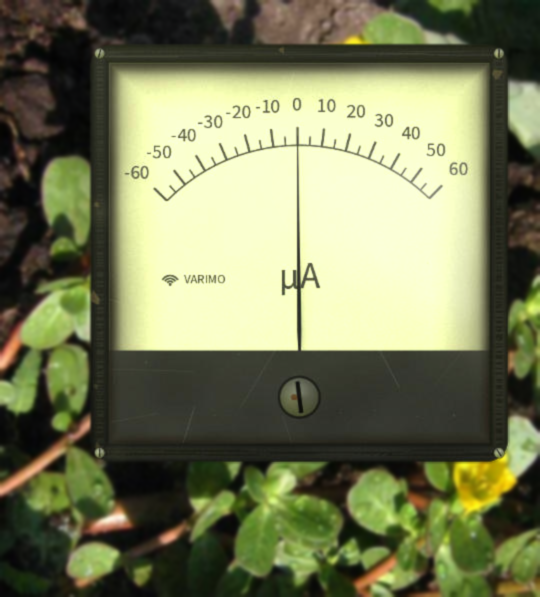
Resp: 0,µA
